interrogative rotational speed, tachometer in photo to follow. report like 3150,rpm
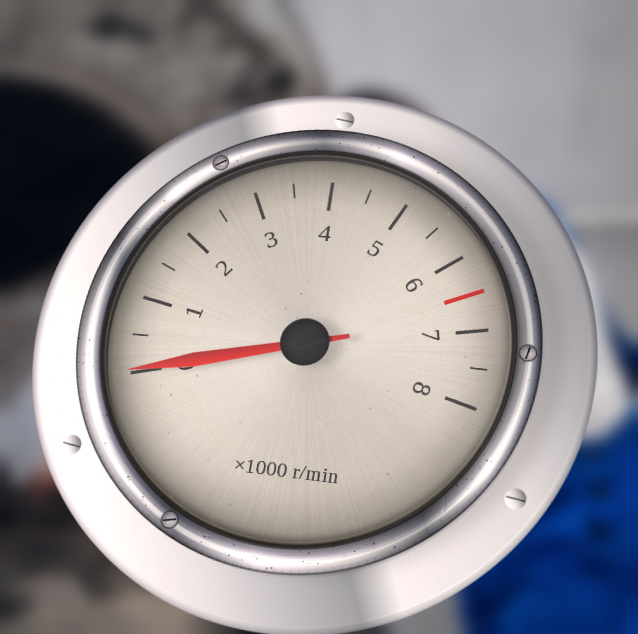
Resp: 0,rpm
